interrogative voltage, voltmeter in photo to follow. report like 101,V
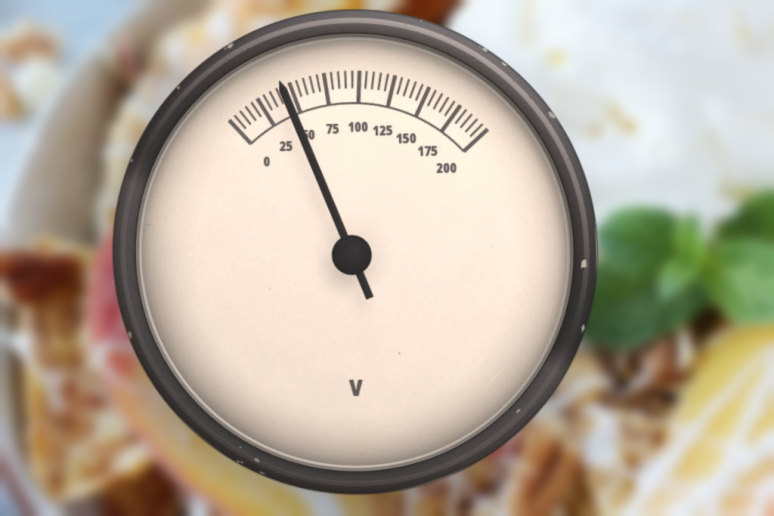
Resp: 45,V
